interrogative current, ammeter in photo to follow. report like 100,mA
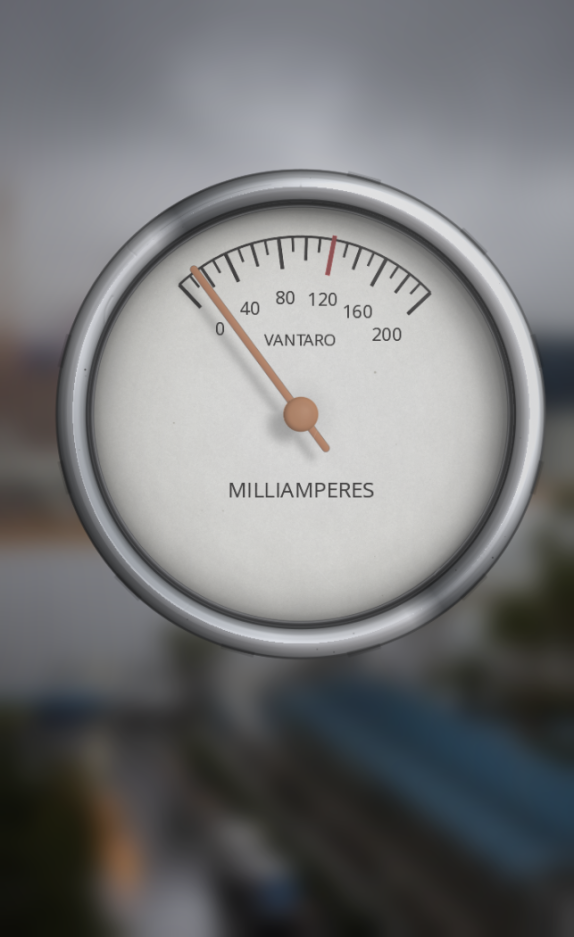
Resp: 15,mA
